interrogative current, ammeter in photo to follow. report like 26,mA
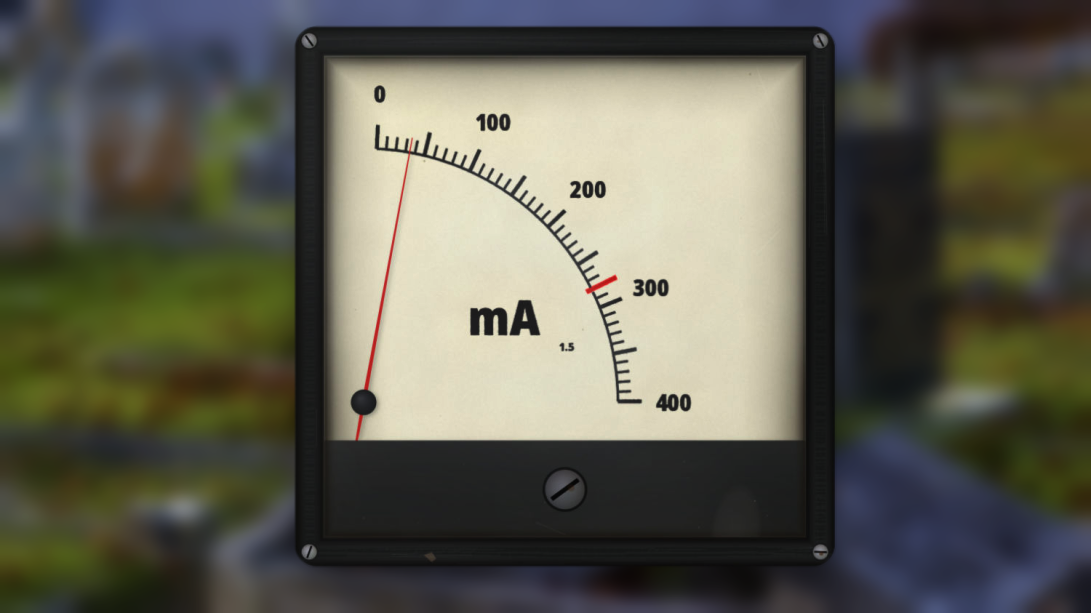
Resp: 35,mA
